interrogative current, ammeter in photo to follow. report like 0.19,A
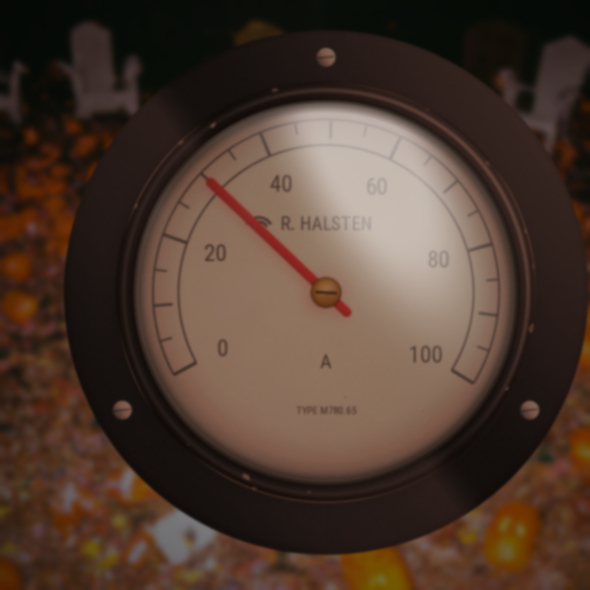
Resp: 30,A
